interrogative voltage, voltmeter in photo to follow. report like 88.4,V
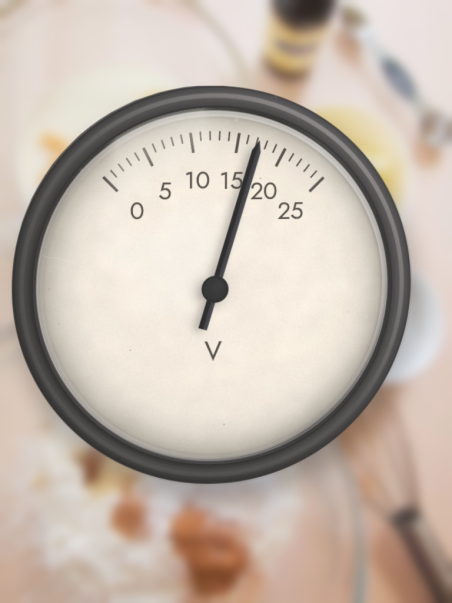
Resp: 17,V
